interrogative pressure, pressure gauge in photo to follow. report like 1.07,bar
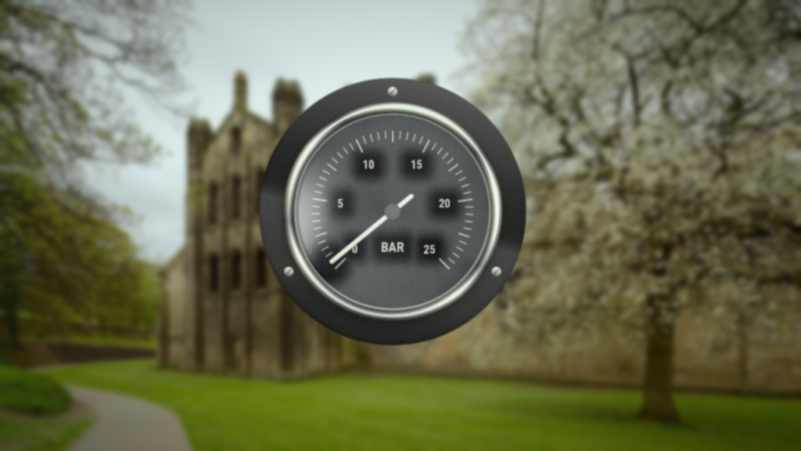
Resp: 0.5,bar
